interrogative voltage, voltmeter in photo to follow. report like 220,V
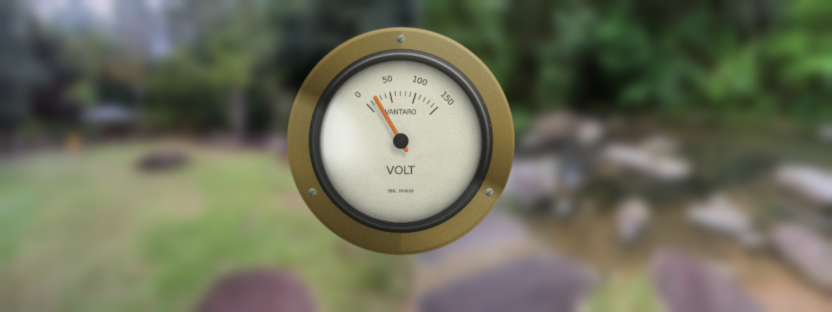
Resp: 20,V
